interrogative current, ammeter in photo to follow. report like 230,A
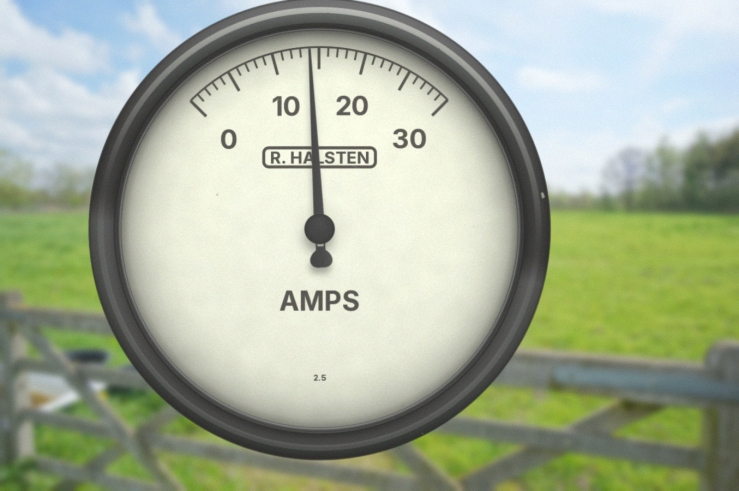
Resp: 14,A
